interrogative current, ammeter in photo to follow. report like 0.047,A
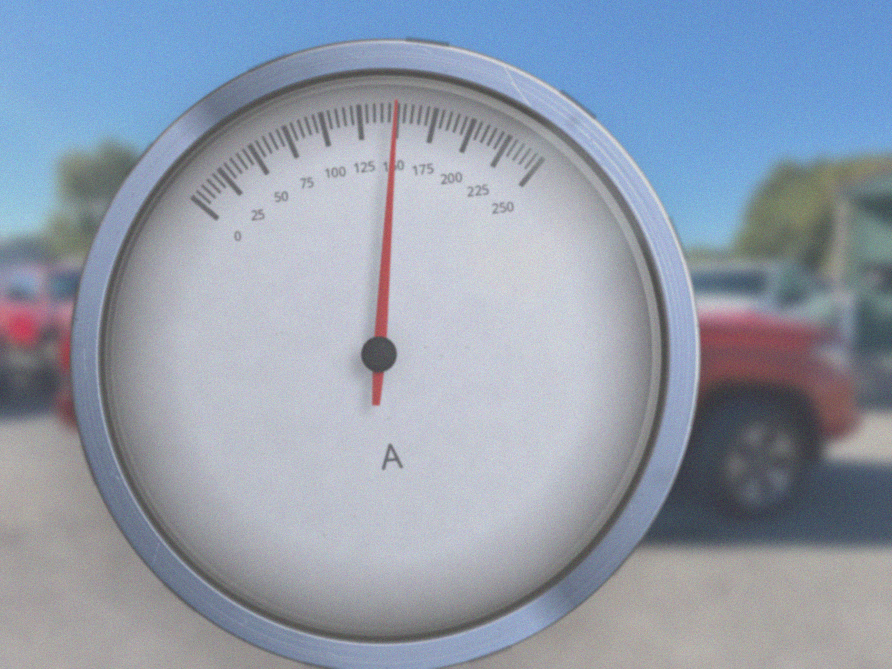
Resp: 150,A
